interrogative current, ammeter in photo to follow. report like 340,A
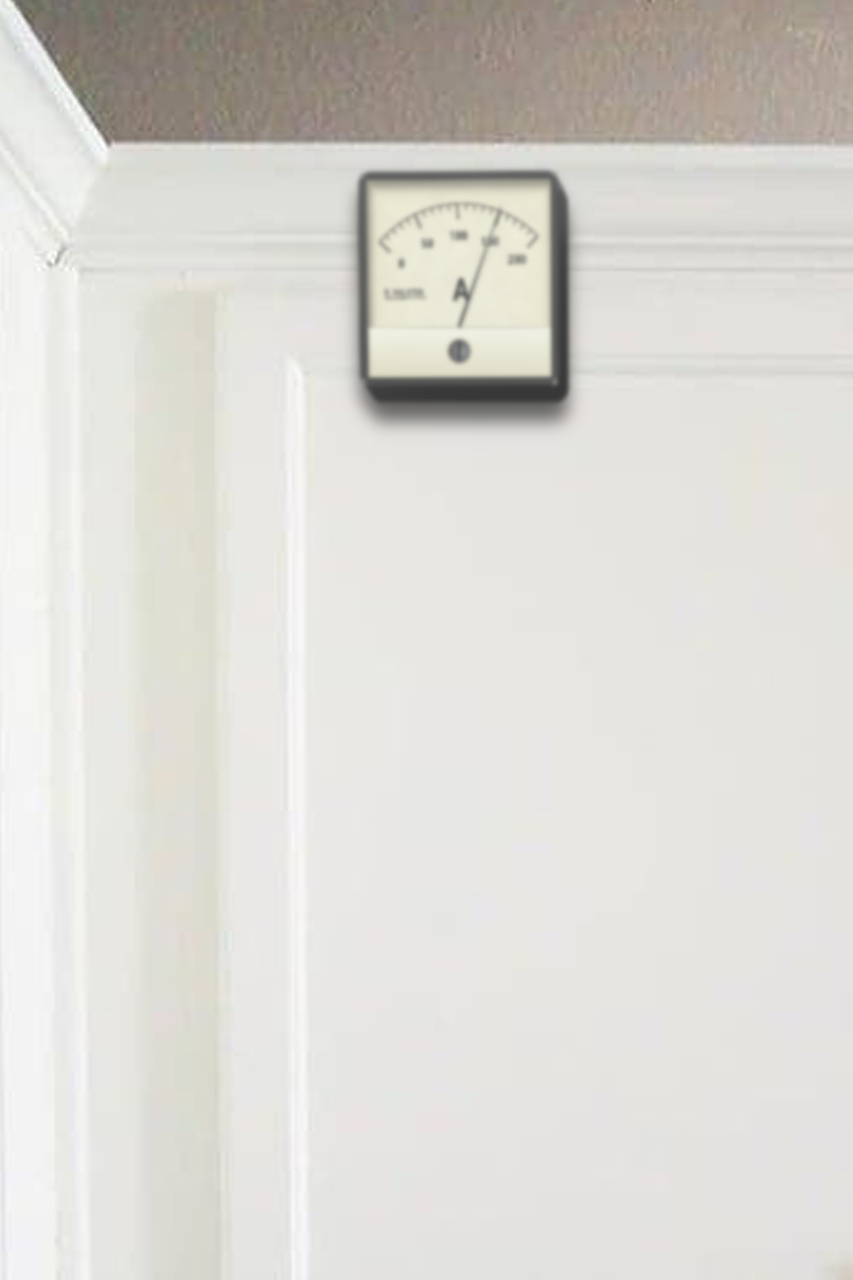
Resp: 150,A
